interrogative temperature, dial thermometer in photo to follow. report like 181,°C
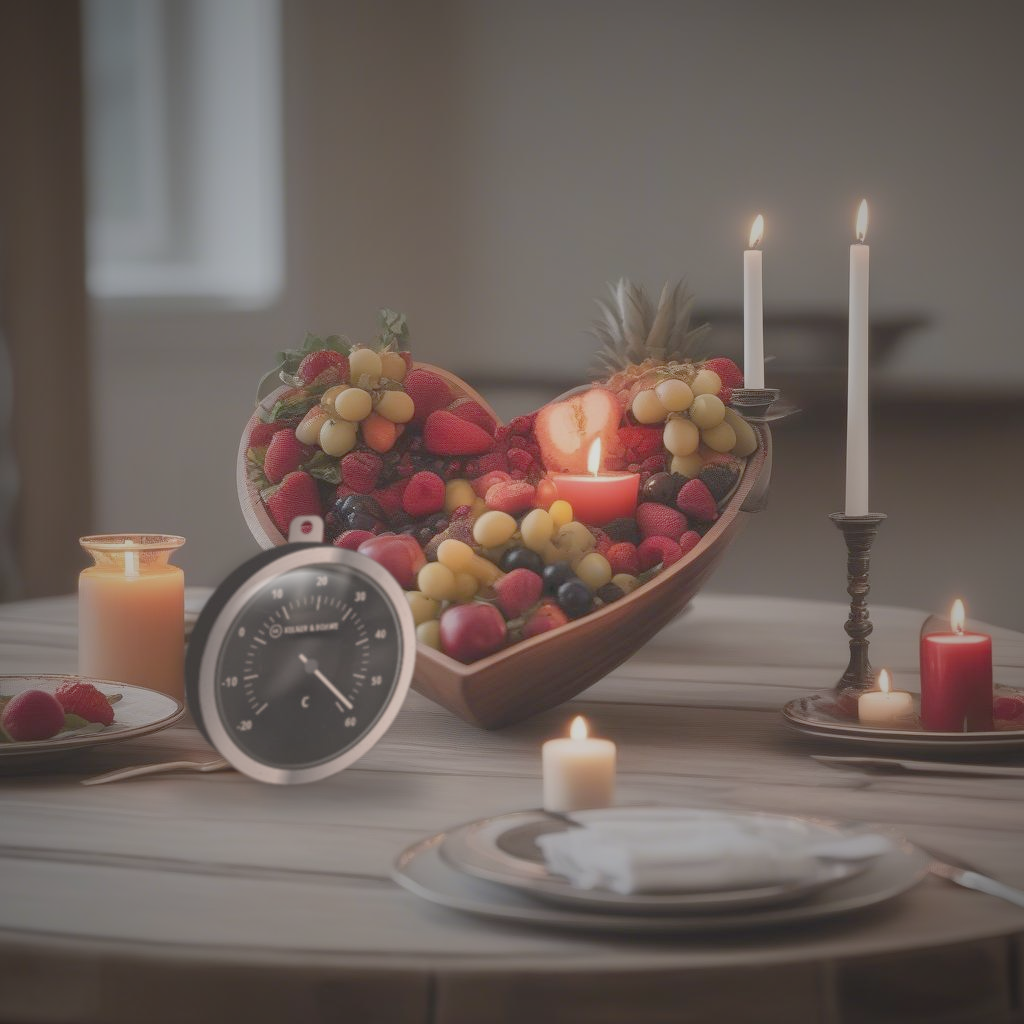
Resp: 58,°C
